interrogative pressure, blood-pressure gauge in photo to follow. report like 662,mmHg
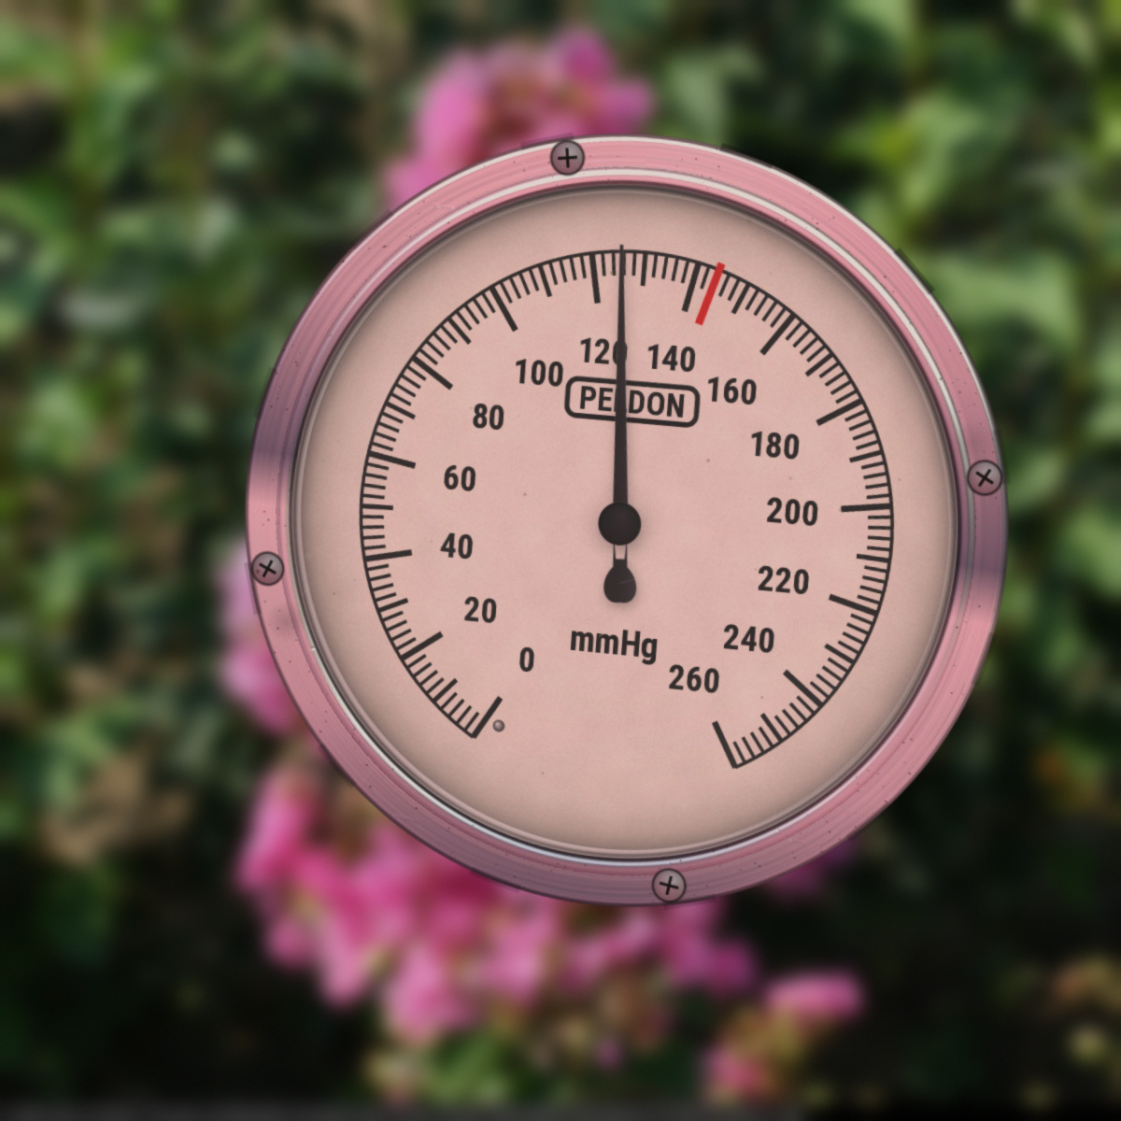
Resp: 126,mmHg
